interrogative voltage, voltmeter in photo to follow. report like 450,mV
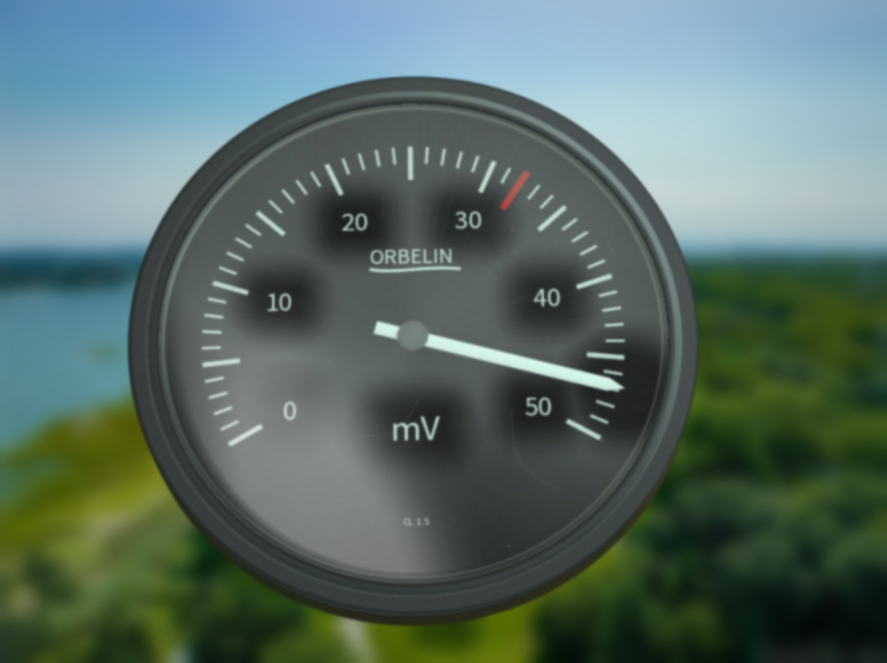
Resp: 47,mV
